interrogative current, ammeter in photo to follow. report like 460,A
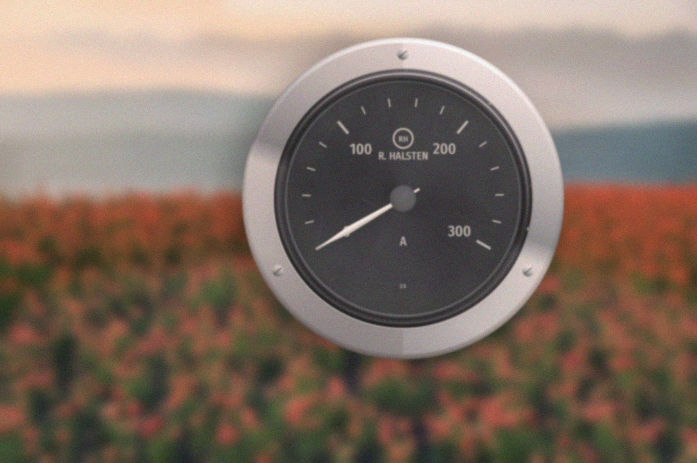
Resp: 0,A
